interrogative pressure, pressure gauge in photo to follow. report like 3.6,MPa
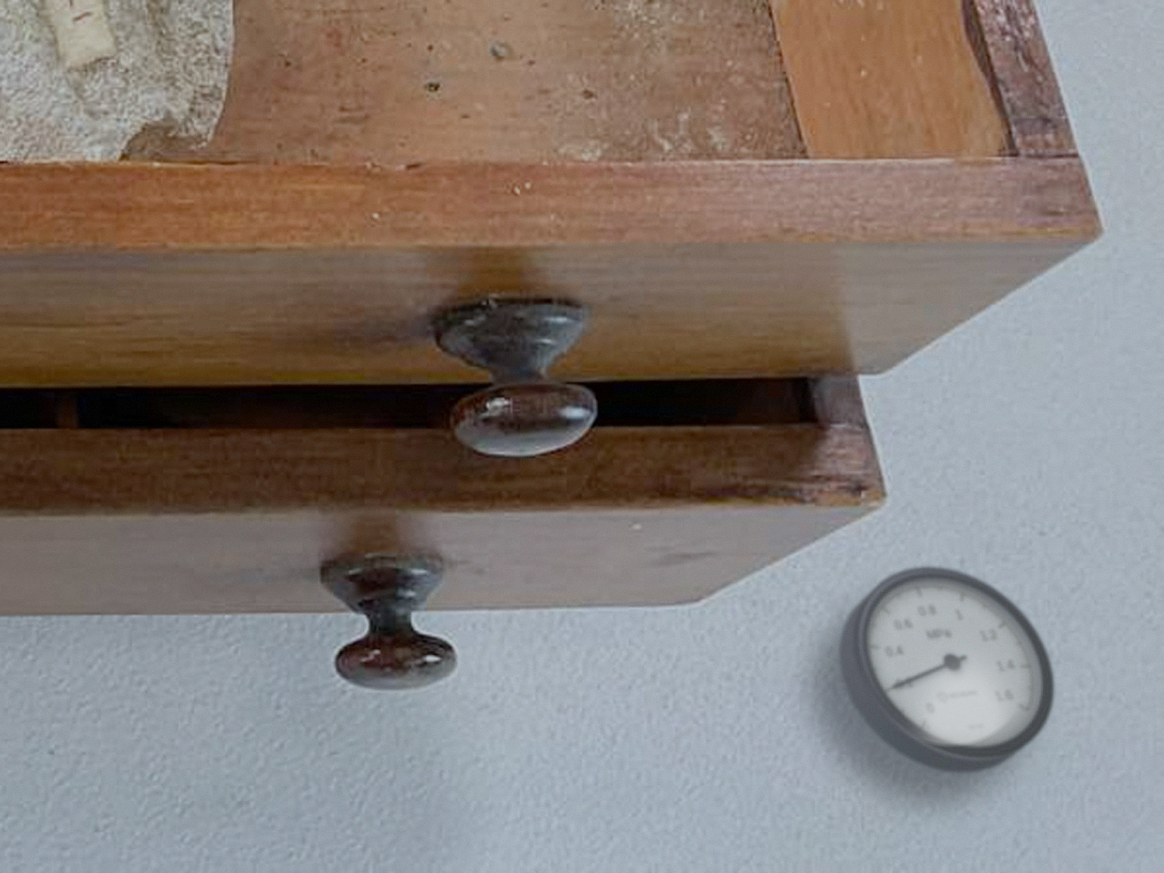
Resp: 0.2,MPa
